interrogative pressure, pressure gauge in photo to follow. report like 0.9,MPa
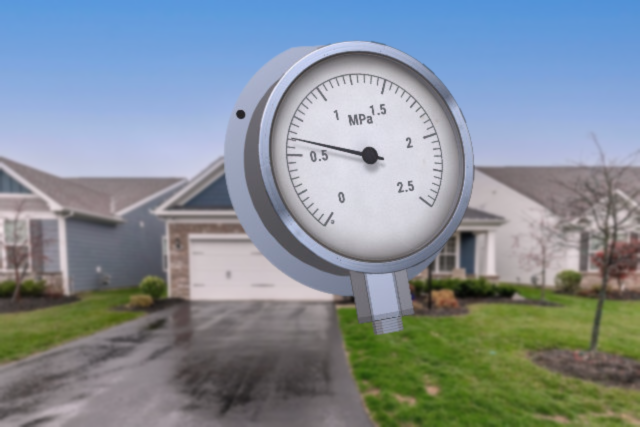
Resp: 0.6,MPa
